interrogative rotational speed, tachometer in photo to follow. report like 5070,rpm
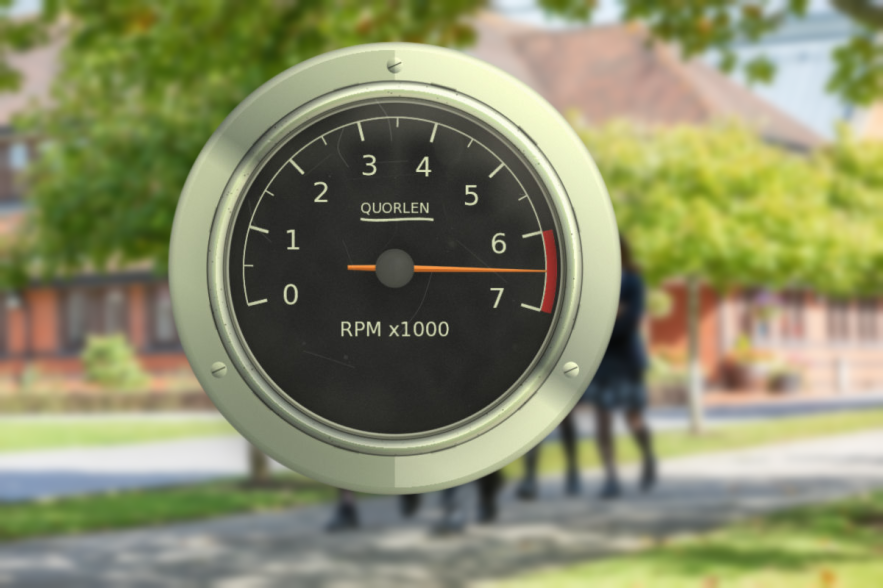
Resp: 6500,rpm
